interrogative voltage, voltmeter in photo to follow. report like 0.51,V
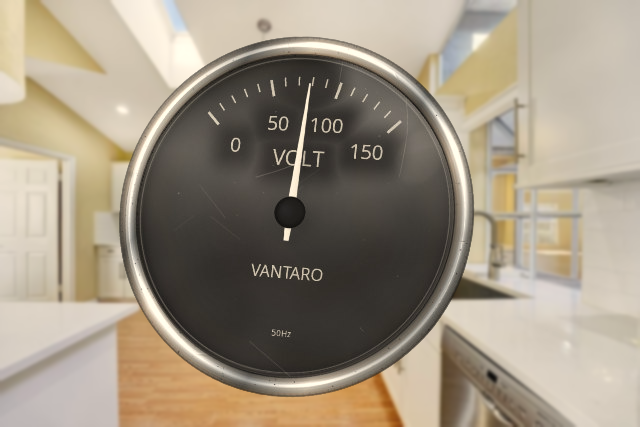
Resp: 80,V
